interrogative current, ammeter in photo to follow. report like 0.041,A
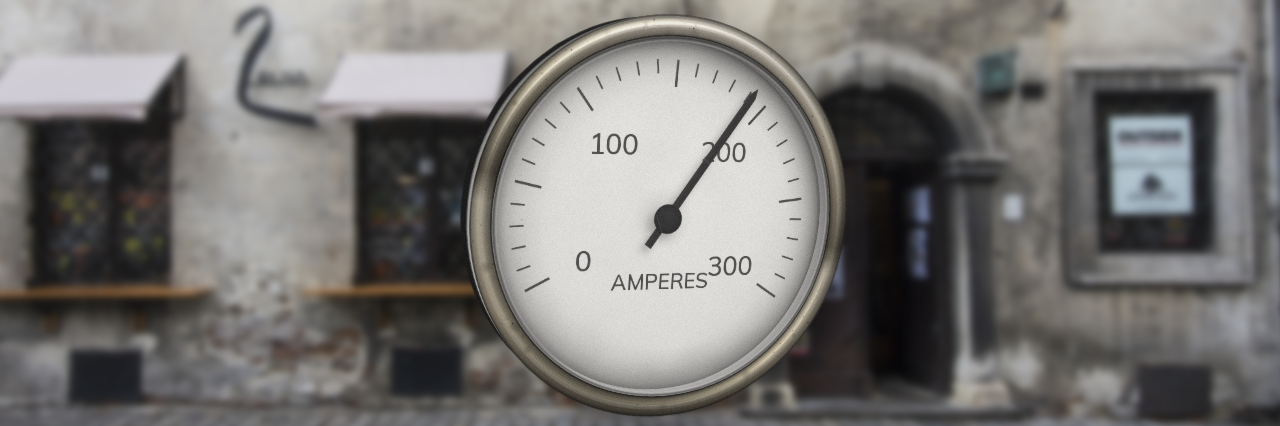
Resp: 190,A
